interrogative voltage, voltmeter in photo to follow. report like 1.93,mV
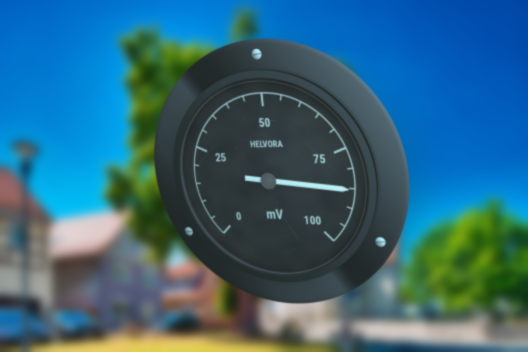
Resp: 85,mV
